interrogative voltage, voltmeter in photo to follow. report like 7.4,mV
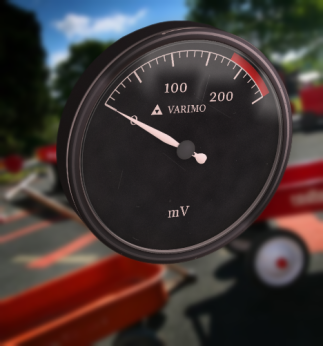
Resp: 0,mV
